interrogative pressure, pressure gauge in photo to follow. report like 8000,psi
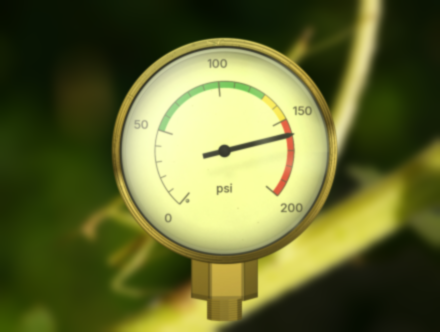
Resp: 160,psi
